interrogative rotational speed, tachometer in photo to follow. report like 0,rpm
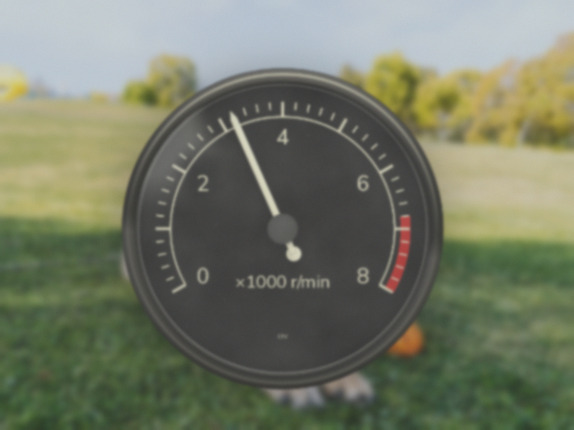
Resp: 3200,rpm
